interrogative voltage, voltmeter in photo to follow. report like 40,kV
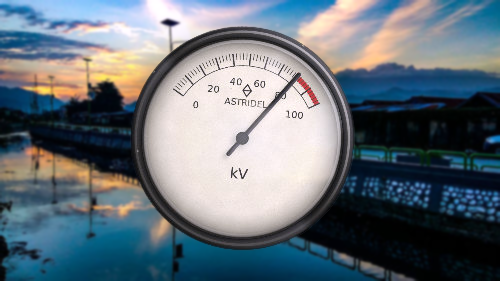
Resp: 80,kV
